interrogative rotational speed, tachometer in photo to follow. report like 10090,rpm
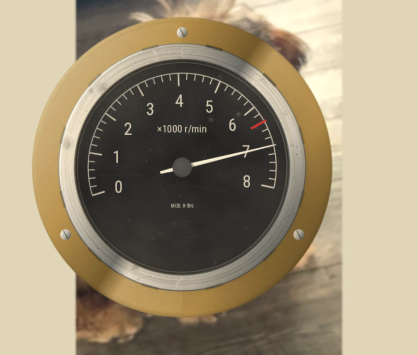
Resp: 7000,rpm
